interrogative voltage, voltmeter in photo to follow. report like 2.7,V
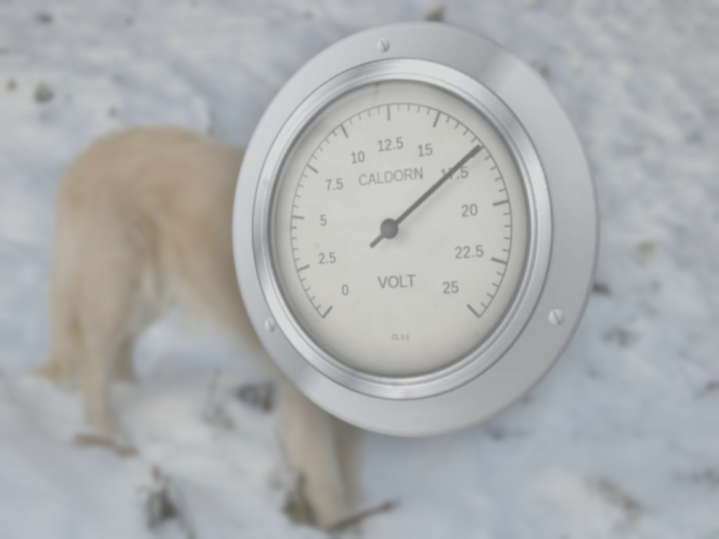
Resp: 17.5,V
